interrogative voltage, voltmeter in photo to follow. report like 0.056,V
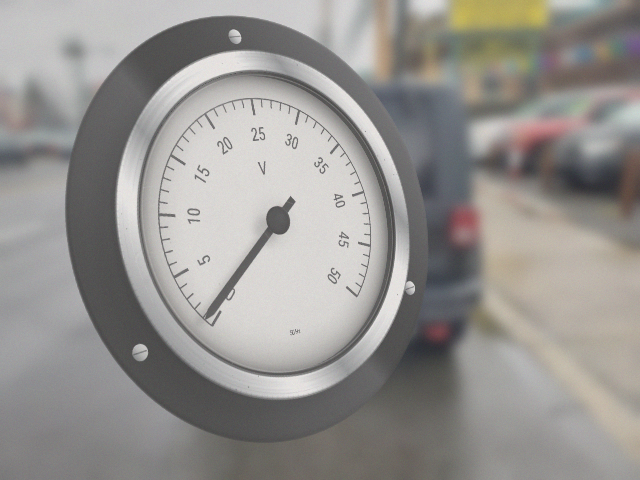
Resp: 1,V
